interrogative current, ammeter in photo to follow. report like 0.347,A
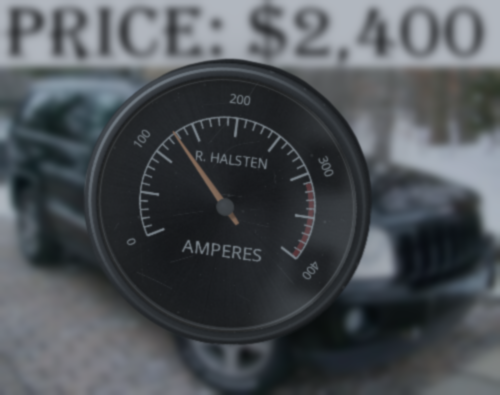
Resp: 130,A
